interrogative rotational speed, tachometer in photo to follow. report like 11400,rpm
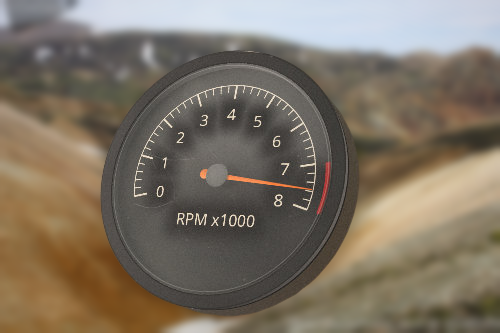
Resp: 7600,rpm
